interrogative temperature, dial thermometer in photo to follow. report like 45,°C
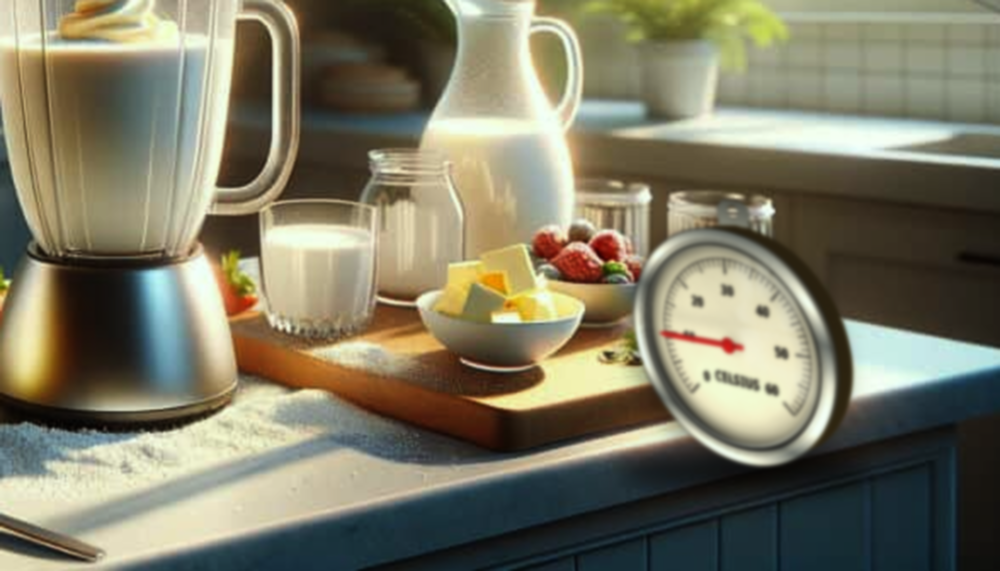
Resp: 10,°C
